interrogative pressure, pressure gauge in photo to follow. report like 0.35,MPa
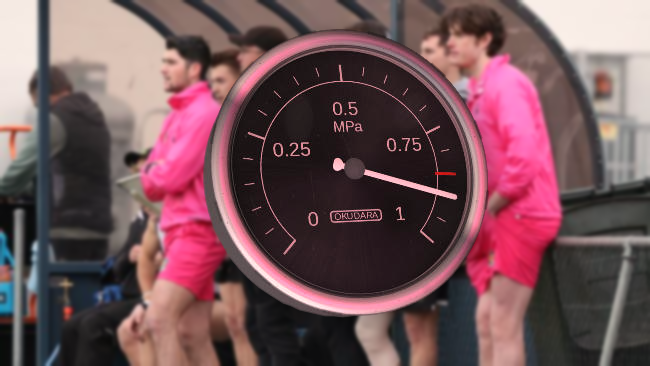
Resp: 0.9,MPa
